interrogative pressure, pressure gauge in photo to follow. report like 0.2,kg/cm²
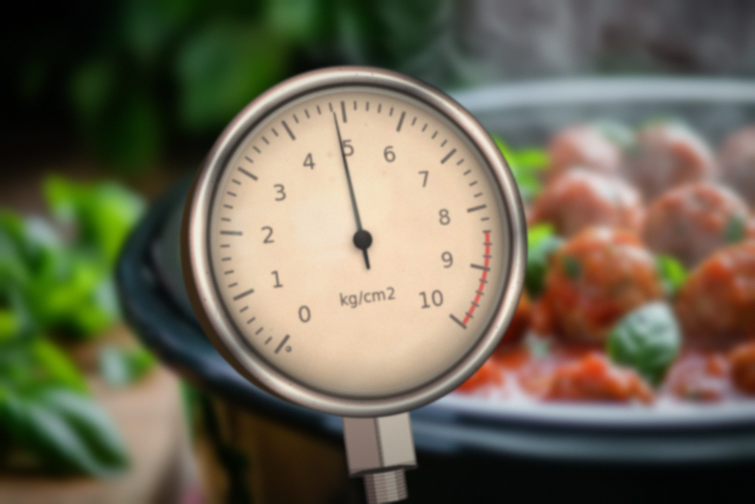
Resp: 4.8,kg/cm²
